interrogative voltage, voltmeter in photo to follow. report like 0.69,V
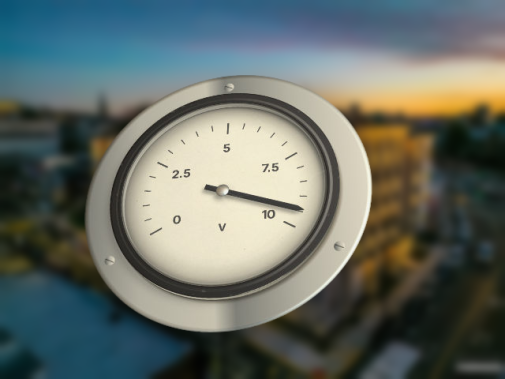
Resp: 9.5,V
